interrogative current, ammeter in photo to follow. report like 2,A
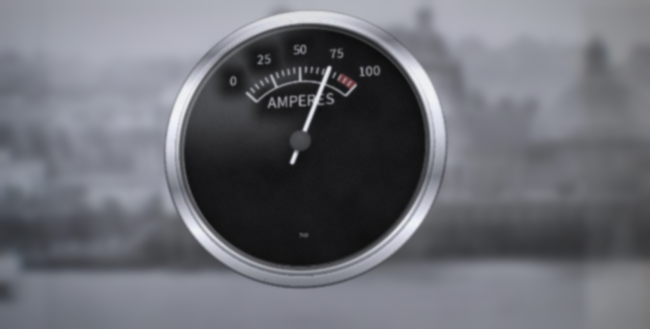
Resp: 75,A
